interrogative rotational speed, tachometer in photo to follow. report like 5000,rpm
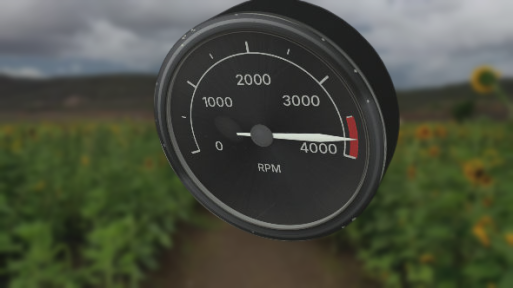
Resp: 3750,rpm
